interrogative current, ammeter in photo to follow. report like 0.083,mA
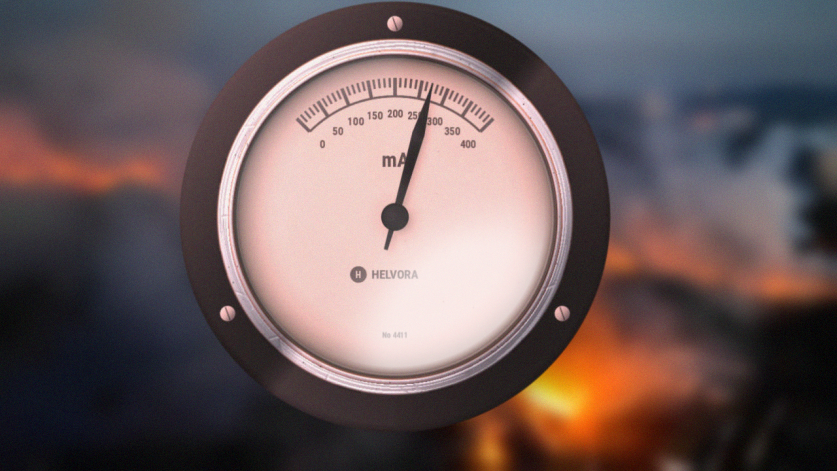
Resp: 270,mA
